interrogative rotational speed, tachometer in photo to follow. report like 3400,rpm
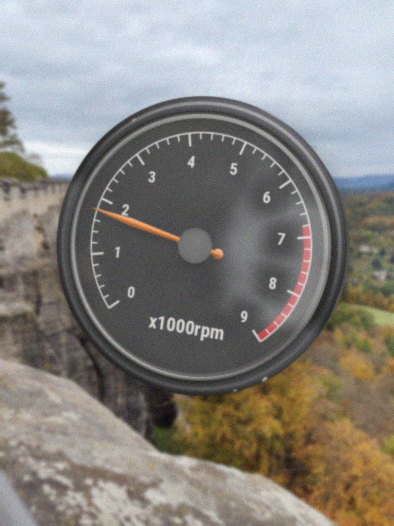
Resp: 1800,rpm
